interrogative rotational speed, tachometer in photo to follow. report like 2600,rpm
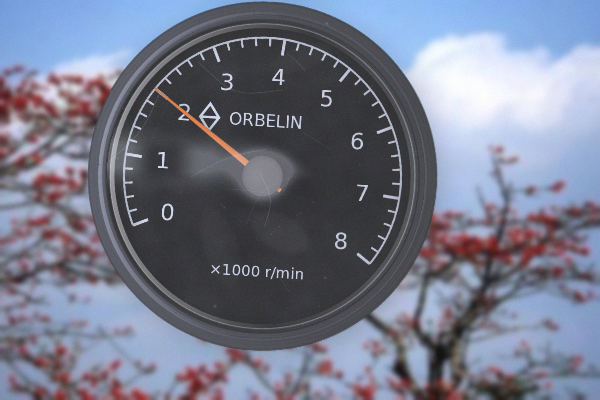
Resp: 2000,rpm
